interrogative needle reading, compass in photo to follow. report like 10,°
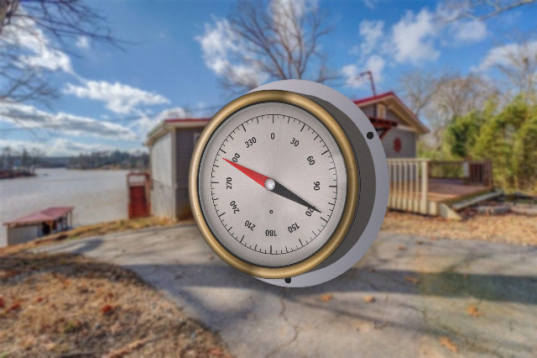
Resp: 295,°
